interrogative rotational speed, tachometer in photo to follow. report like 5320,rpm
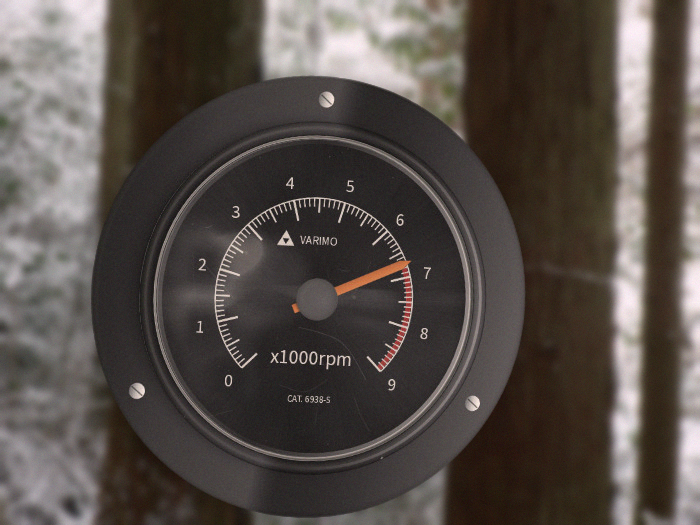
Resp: 6700,rpm
